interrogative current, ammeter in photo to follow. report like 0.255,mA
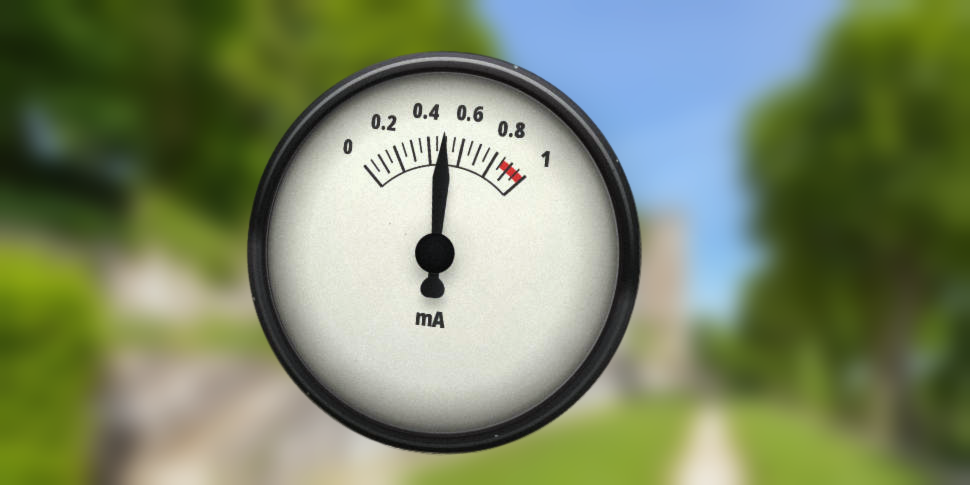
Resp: 0.5,mA
